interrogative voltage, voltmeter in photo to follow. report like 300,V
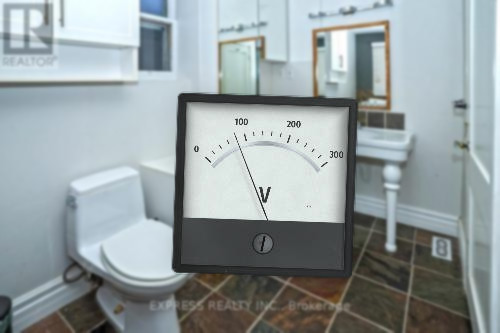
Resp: 80,V
